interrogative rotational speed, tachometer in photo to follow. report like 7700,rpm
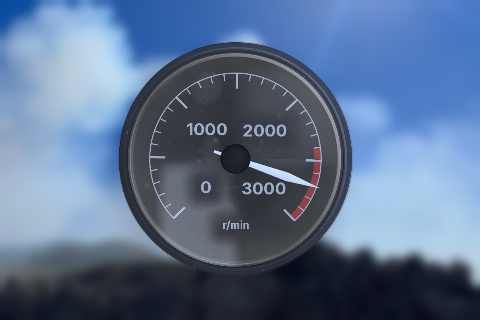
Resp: 2700,rpm
